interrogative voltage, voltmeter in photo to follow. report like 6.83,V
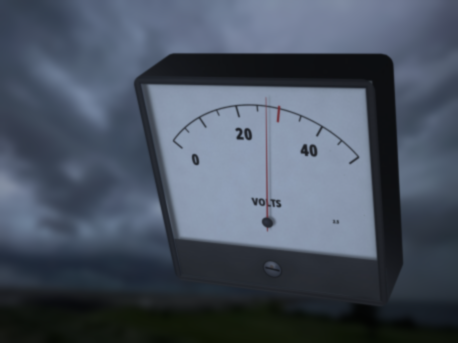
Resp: 27.5,V
